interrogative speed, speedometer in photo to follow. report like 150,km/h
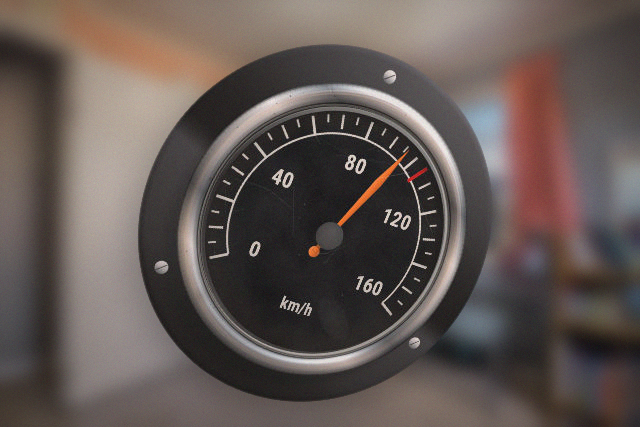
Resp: 95,km/h
